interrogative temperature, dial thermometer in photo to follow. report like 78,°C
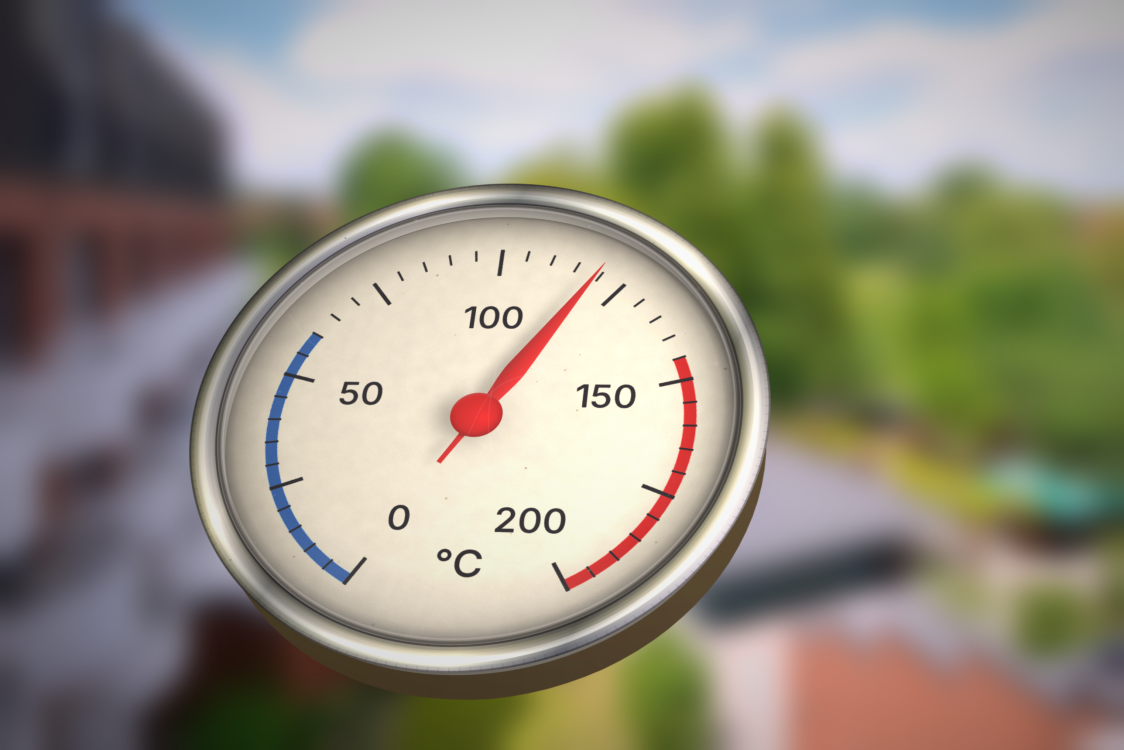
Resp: 120,°C
